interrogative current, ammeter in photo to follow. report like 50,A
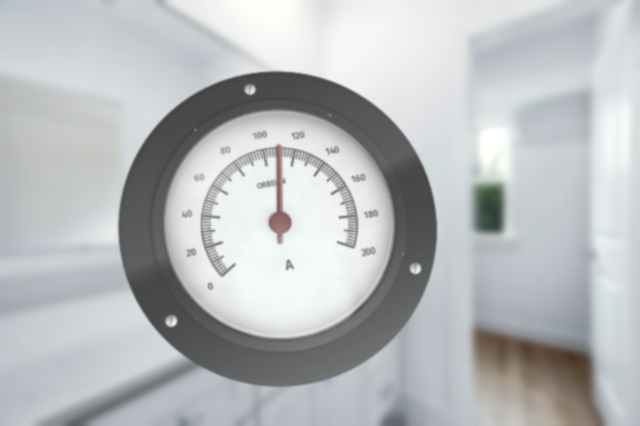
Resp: 110,A
